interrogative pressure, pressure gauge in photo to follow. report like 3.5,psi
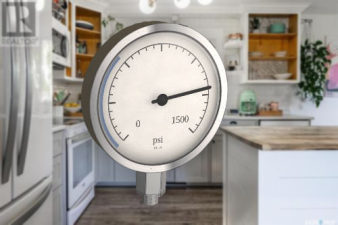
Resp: 1200,psi
